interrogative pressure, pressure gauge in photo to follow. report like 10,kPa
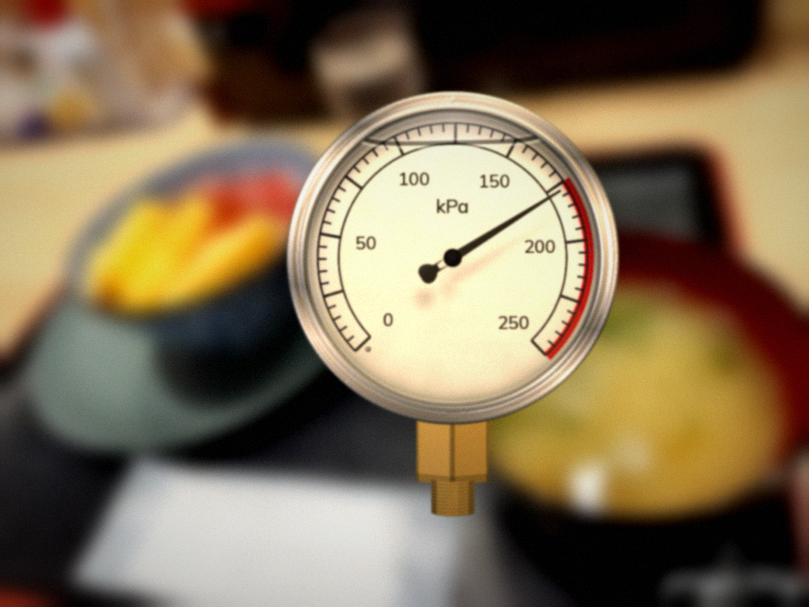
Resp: 177.5,kPa
